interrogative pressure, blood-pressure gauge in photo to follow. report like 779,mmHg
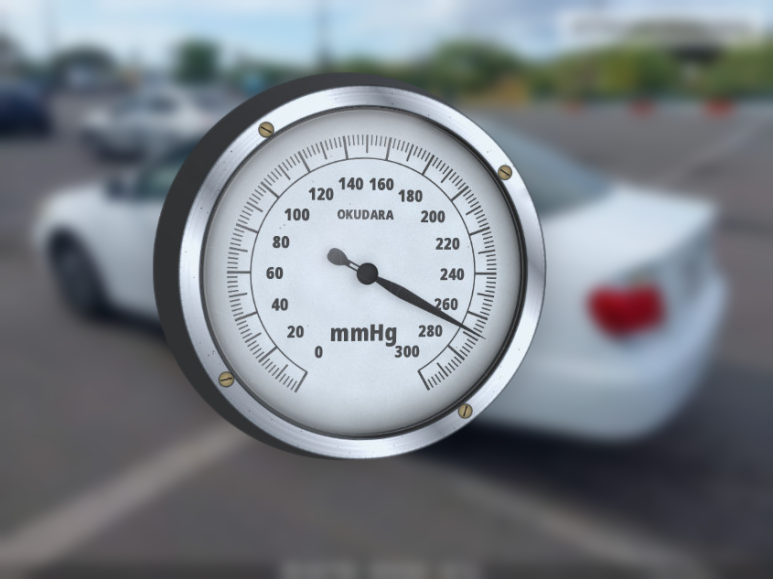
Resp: 268,mmHg
